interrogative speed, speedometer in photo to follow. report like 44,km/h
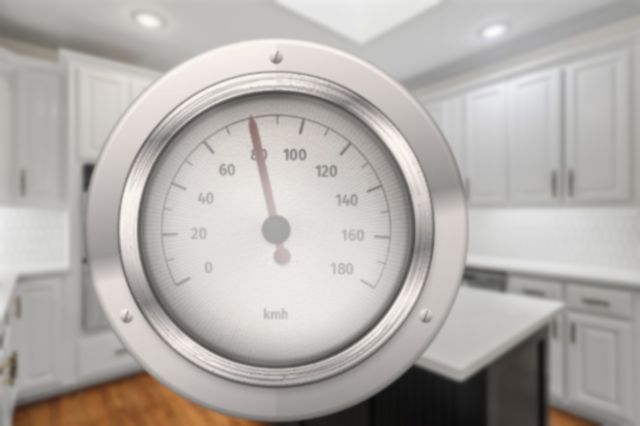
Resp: 80,km/h
